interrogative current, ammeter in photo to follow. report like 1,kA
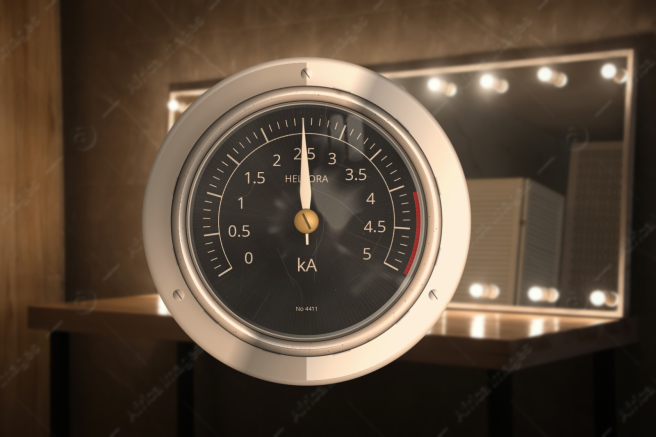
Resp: 2.5,kA
